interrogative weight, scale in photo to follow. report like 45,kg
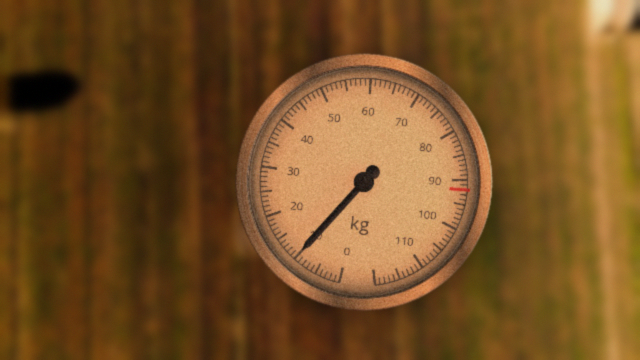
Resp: 10,kg
